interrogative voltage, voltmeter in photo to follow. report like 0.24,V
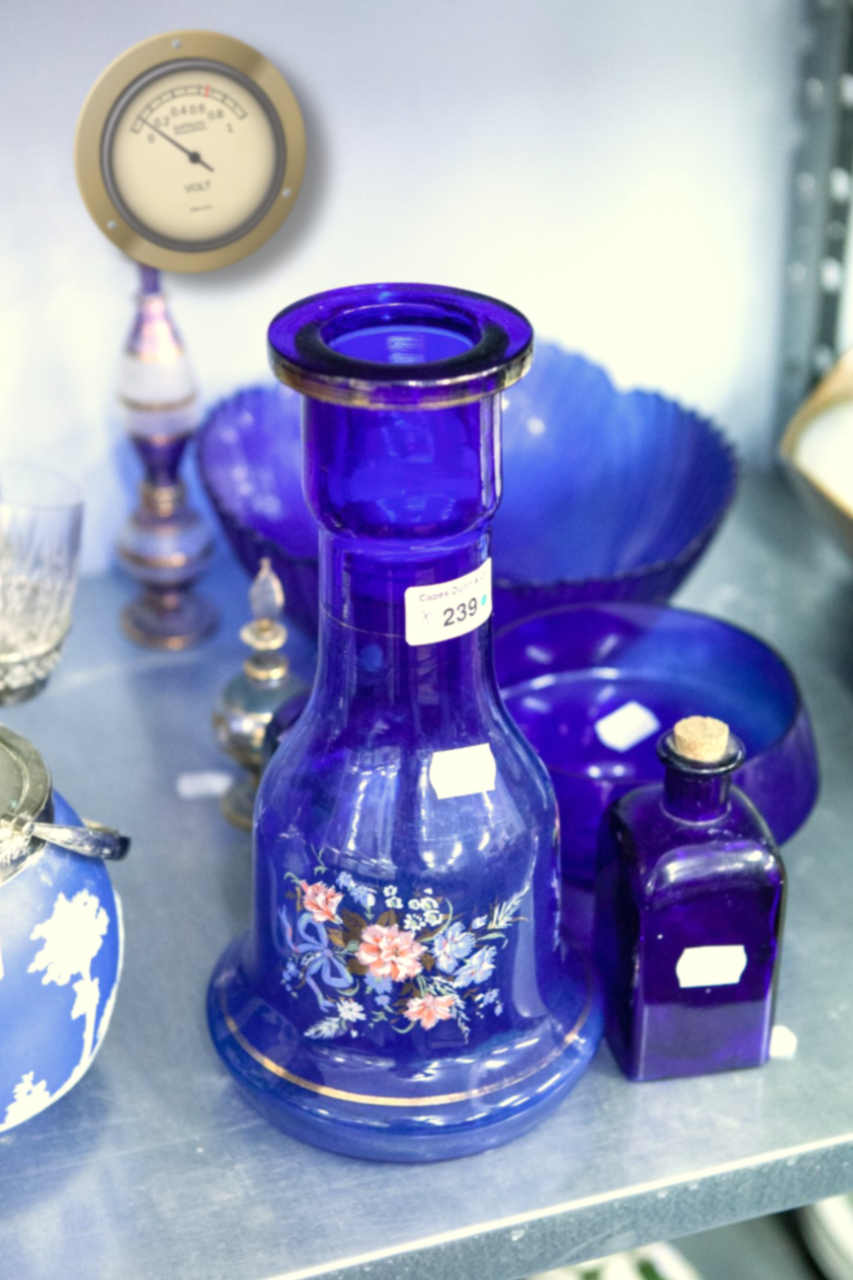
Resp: 0.1,V
